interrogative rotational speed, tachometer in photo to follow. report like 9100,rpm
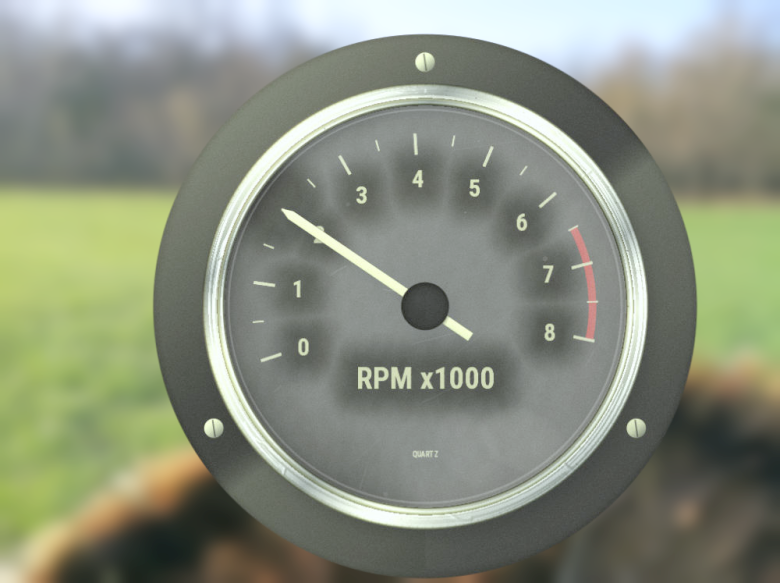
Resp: 2000,rpm
